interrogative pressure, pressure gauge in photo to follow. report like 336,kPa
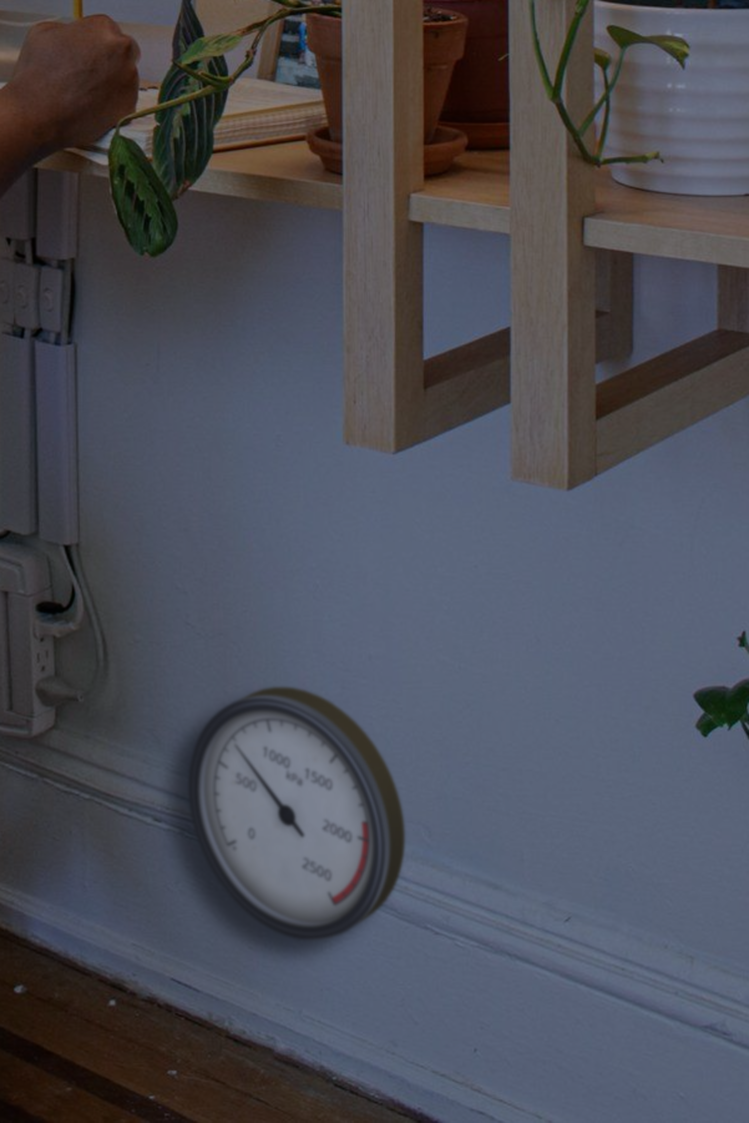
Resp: 700,kPa
